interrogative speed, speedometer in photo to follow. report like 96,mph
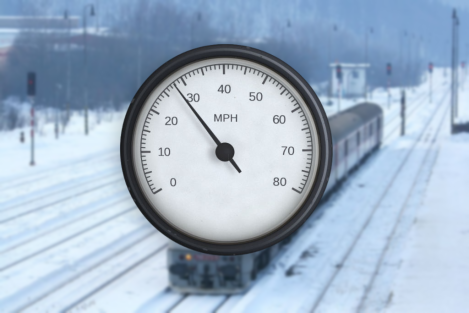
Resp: 28,mph
